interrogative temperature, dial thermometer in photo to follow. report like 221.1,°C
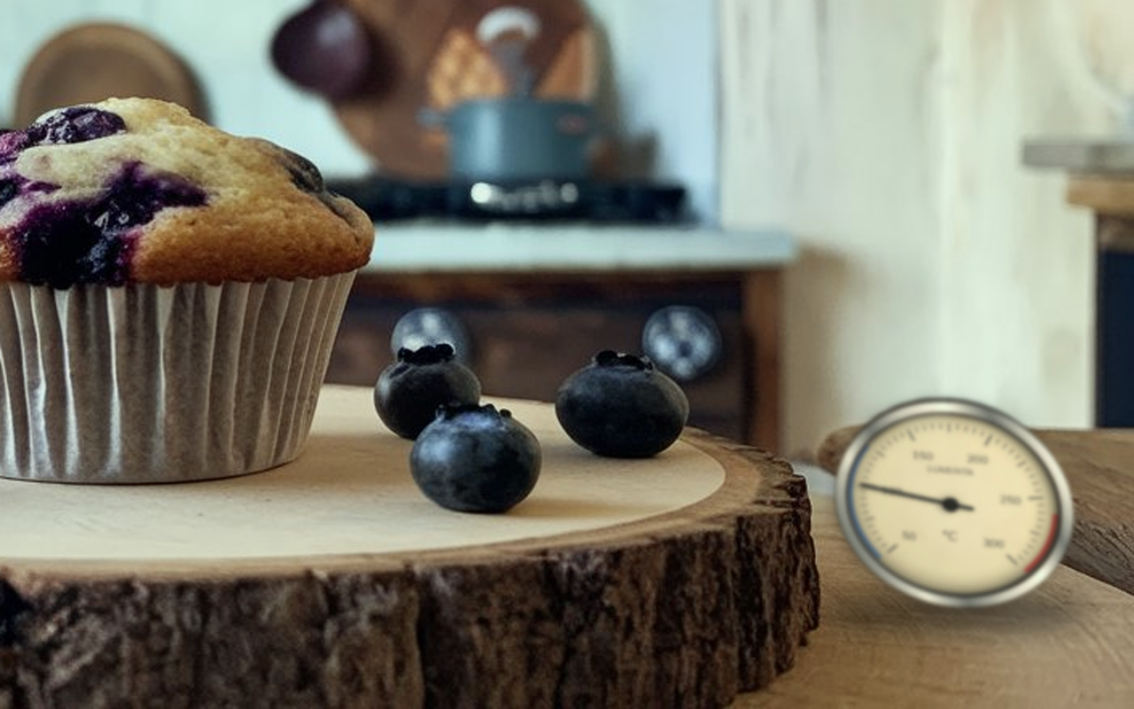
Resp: 100,°C
